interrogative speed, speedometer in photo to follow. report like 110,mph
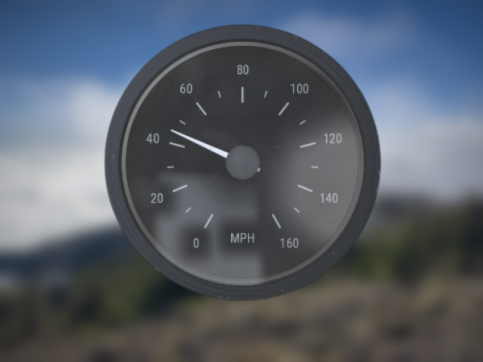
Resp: 45,mph
